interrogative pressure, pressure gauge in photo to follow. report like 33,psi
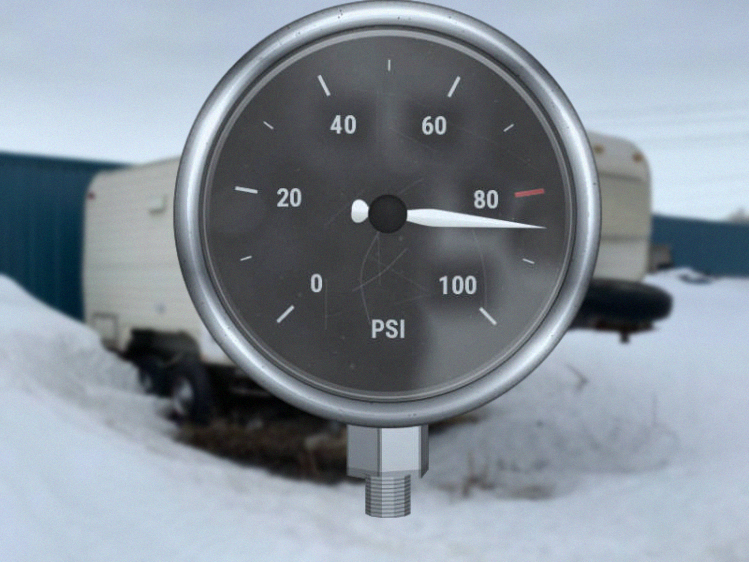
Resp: 85,psi
